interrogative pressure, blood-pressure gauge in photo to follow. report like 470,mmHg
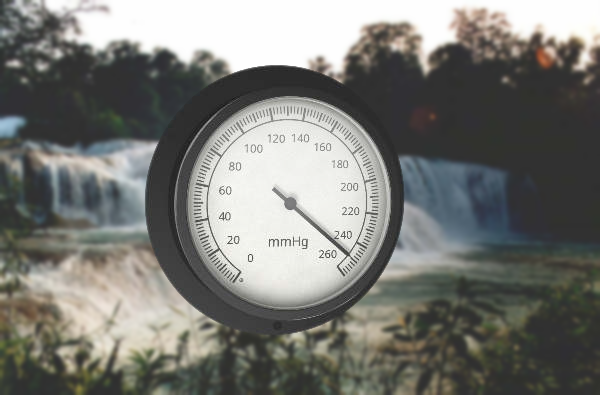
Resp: 250,mmHg
